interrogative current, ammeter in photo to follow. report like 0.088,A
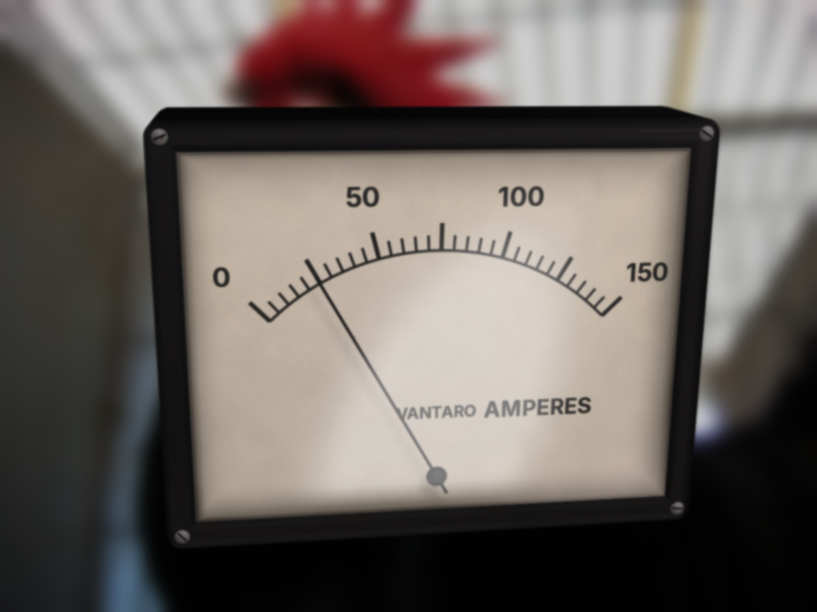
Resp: 25,A
